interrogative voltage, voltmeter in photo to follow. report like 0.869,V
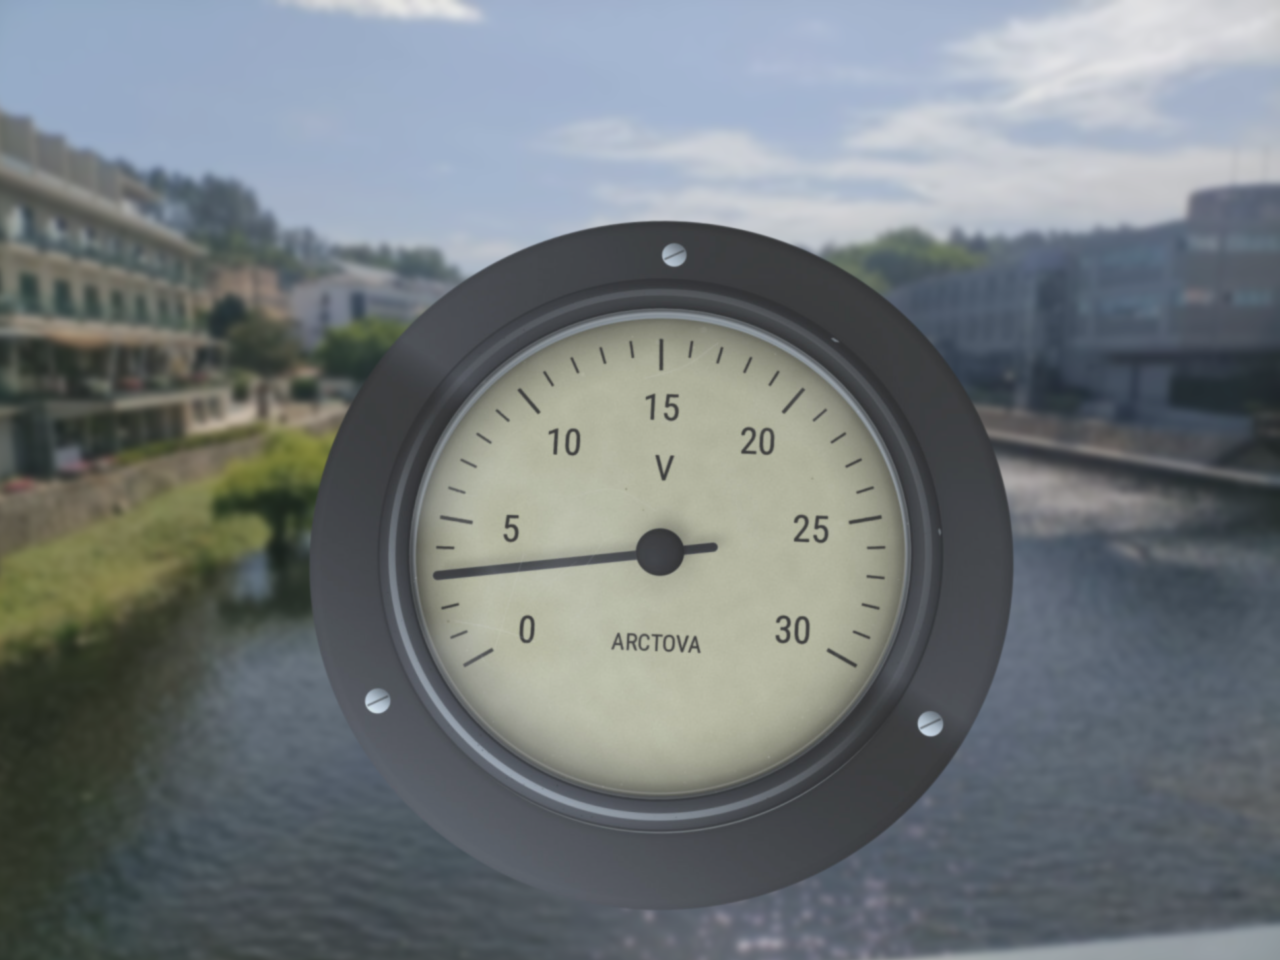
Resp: 3,V
